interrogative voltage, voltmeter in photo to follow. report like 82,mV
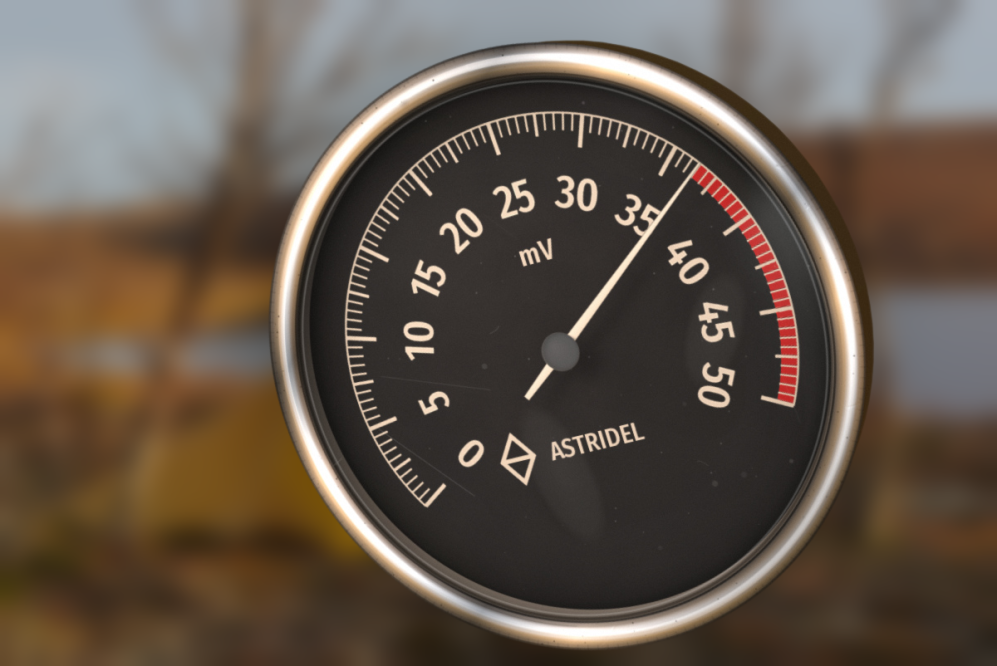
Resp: 36.5,mV
